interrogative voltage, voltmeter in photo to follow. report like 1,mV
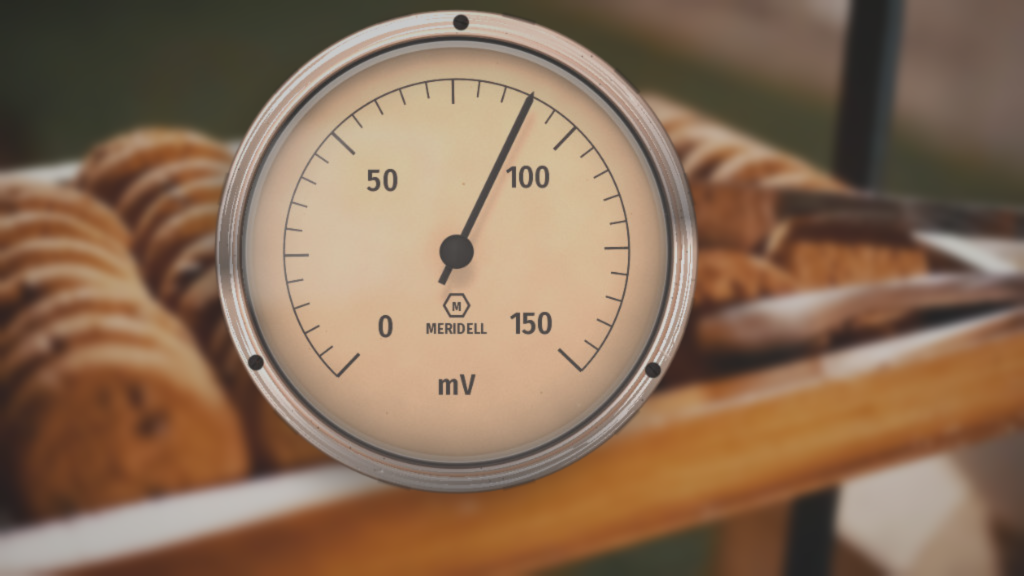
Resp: 90,mV
